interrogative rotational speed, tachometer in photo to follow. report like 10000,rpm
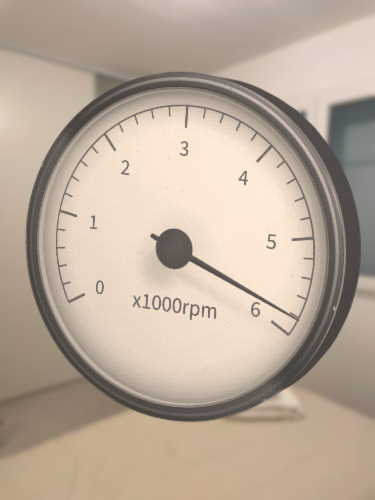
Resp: 5800,rpm
